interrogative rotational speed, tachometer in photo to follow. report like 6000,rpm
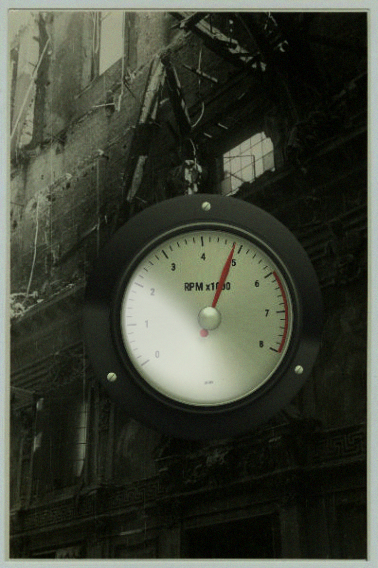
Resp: 4800,rpm
